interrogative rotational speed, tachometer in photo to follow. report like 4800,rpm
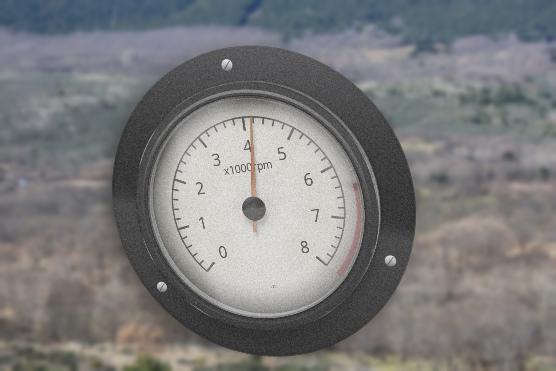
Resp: 4200,rpm
